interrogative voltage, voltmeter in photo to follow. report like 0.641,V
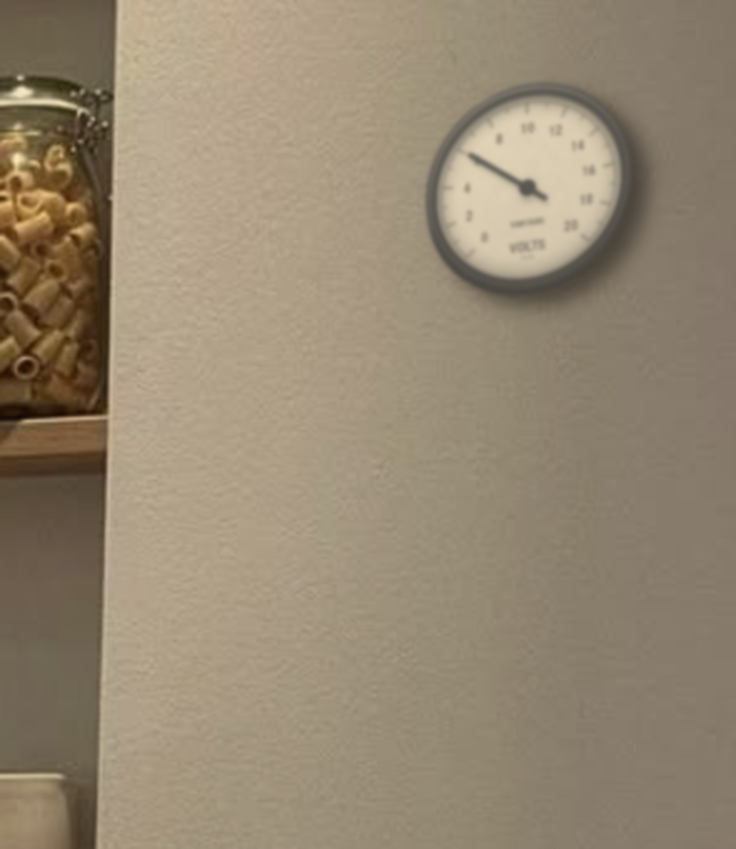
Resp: 6,V
